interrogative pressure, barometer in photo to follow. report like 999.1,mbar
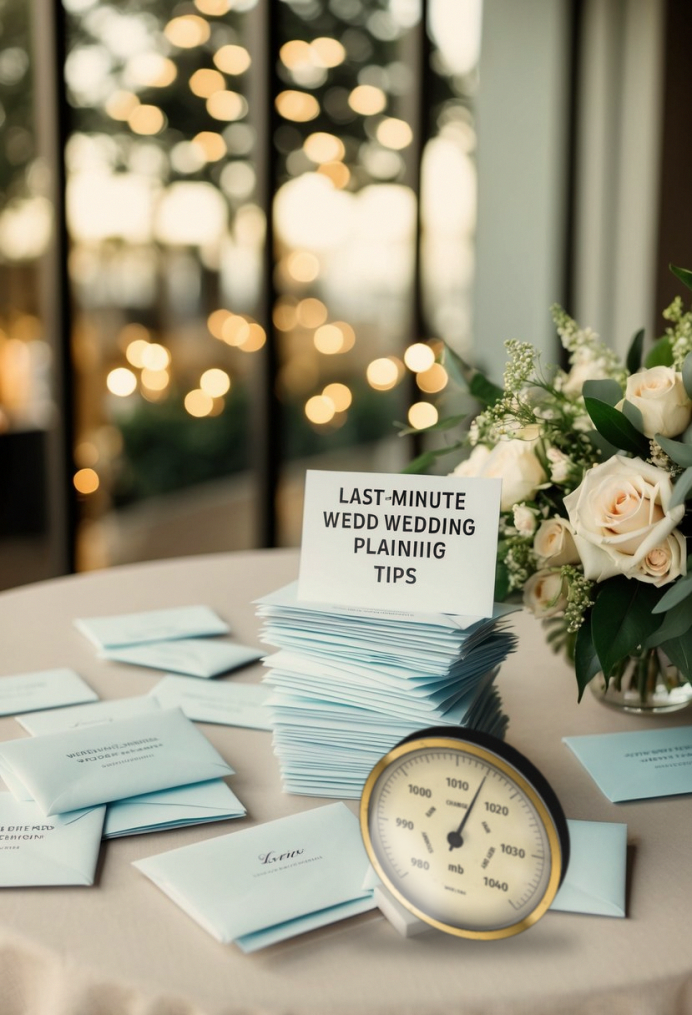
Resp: 1015,mbar
